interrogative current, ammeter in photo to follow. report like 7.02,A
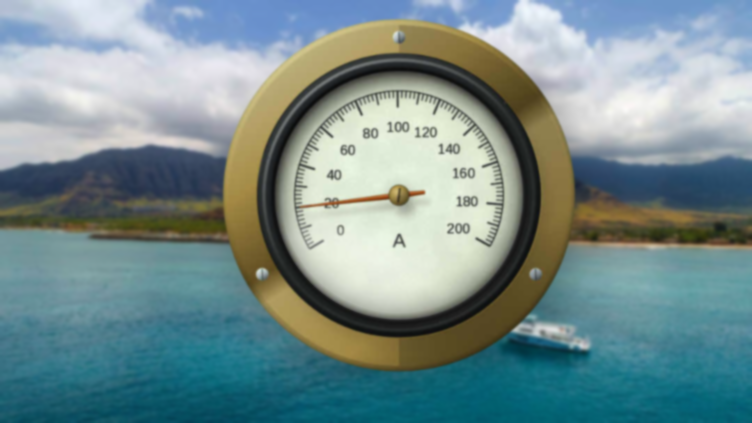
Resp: 20,A
